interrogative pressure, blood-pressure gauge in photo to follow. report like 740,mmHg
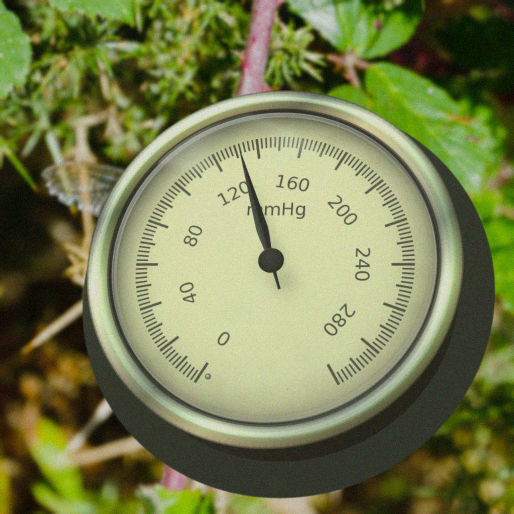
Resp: 132,mmHg
